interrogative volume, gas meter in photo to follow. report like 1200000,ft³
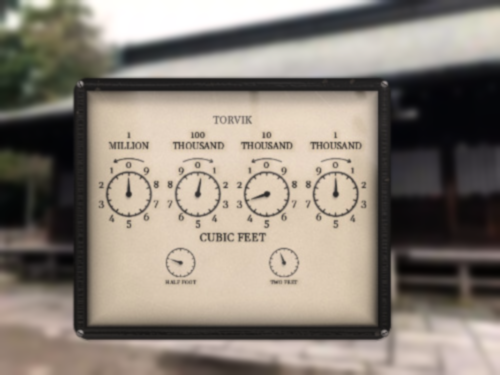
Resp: 3000,ft³
